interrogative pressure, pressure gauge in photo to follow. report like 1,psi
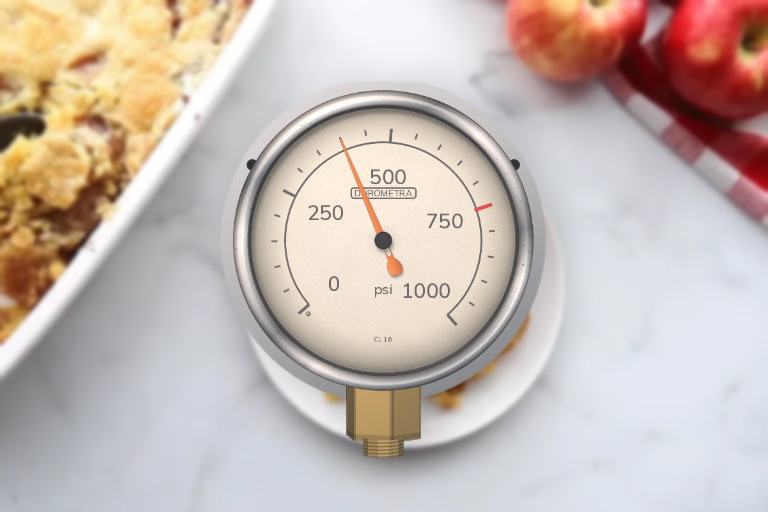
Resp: 400,psi
